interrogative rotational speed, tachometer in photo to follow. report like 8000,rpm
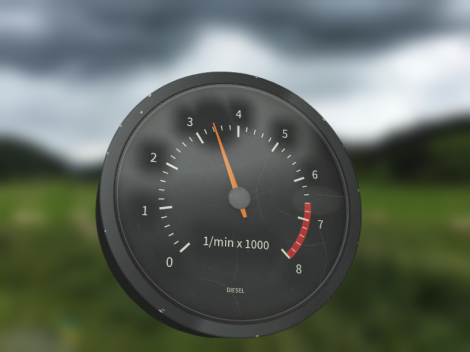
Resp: 3400,rpm
